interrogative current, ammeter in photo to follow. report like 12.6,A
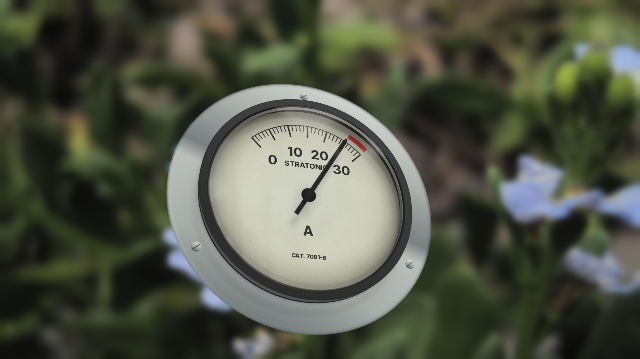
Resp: 25,A
